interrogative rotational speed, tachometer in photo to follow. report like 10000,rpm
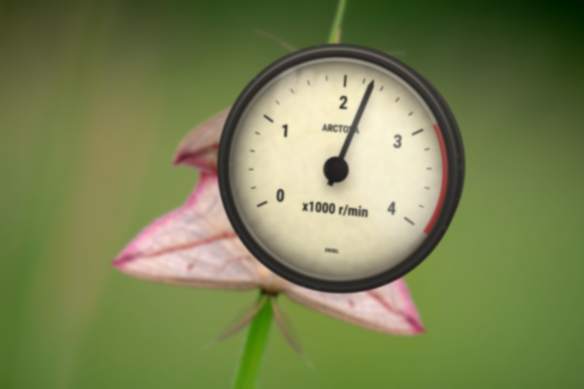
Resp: 2300,rpm
